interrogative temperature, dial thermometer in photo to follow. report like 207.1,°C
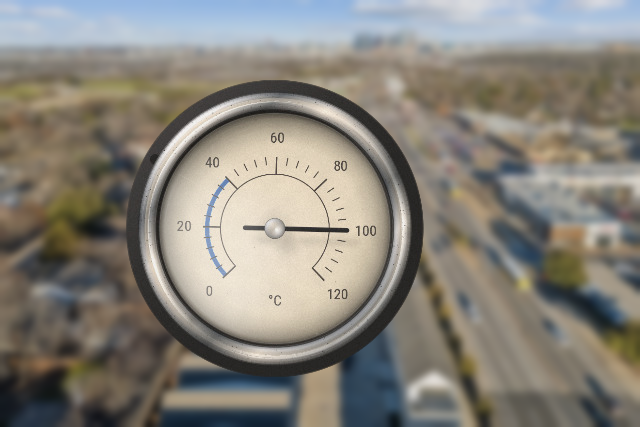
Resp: 100,°C
